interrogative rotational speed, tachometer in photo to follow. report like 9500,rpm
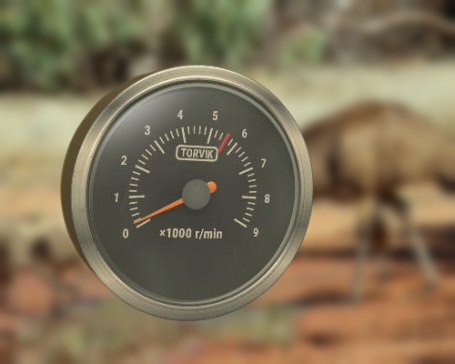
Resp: 200,rpm
